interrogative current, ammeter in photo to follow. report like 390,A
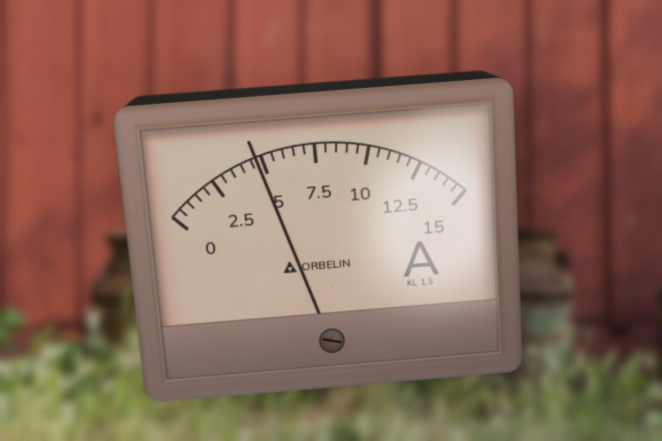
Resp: 4.75,A
